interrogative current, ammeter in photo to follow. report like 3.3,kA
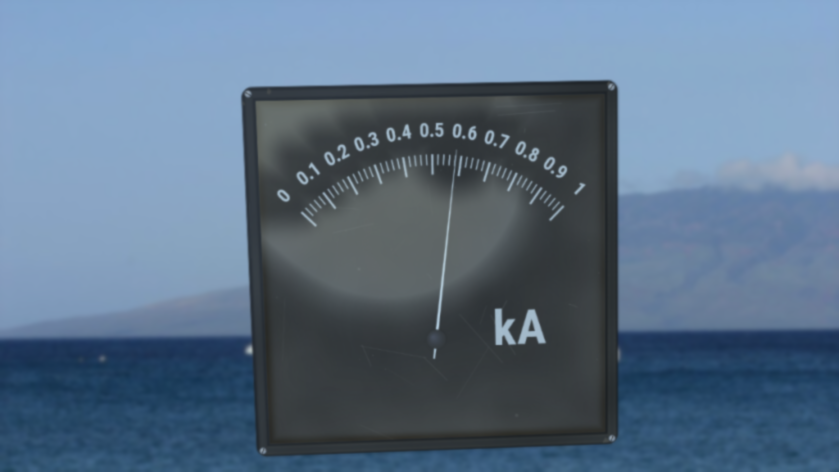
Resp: 0.58,kA
